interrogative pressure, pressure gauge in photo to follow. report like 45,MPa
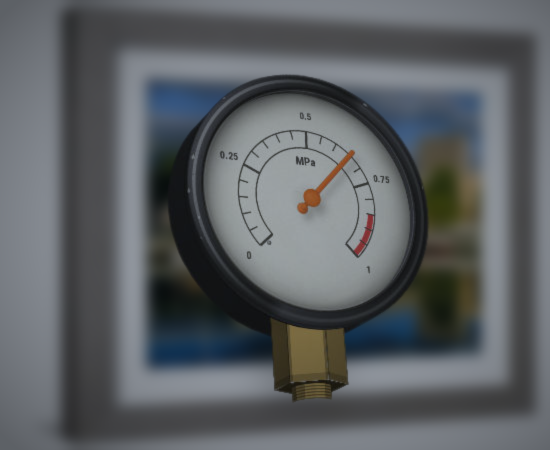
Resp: 0.65,MPa
